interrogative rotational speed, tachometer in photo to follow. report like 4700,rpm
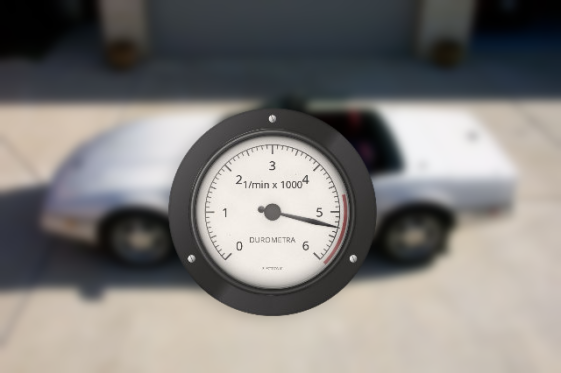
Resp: 5300,rpm
